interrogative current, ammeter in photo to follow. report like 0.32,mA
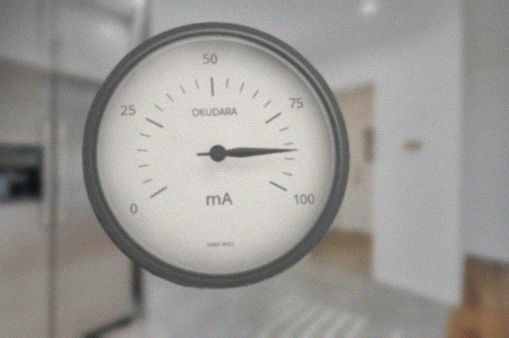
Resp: 87.5,mA
